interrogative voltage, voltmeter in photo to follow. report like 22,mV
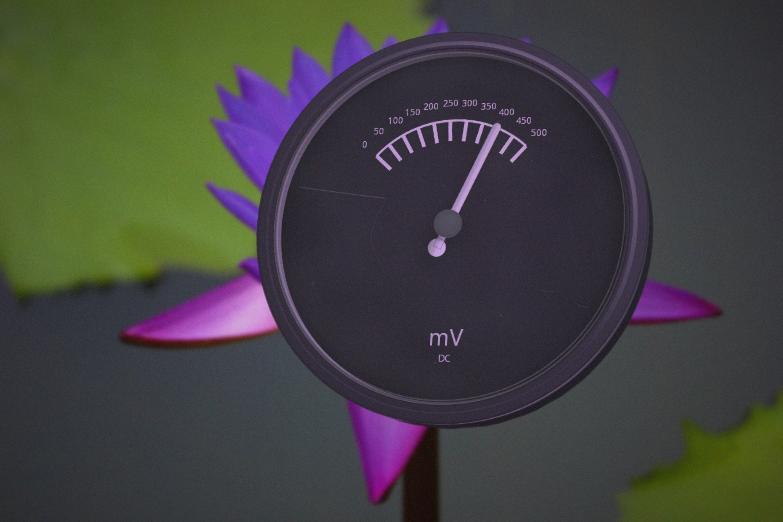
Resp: 400,mV
